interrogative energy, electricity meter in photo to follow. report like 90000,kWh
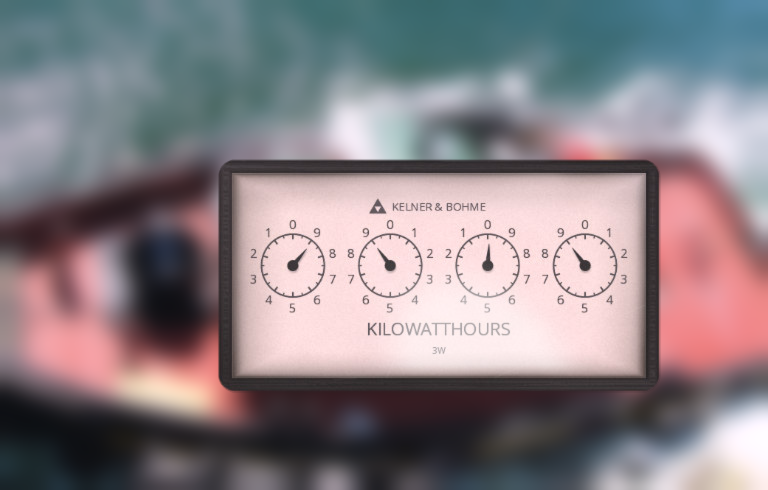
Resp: 8899,kWh
